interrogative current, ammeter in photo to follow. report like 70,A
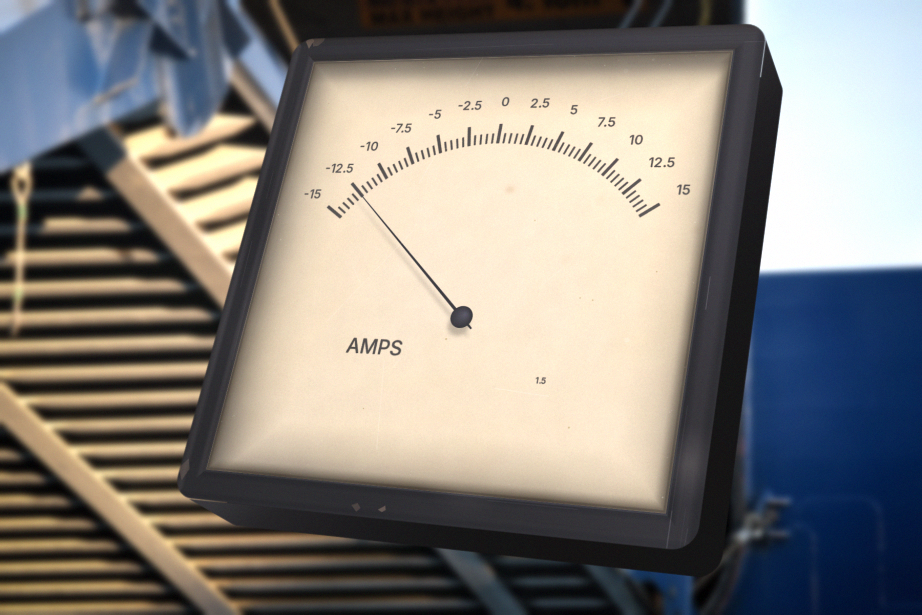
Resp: -12.5,A
